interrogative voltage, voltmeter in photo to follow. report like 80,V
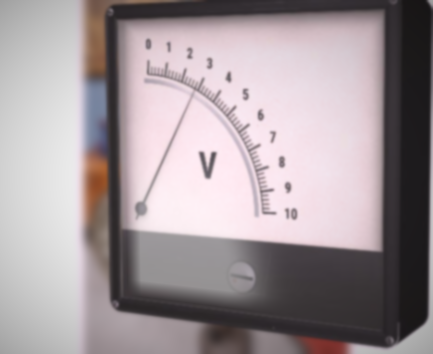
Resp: 3,V
